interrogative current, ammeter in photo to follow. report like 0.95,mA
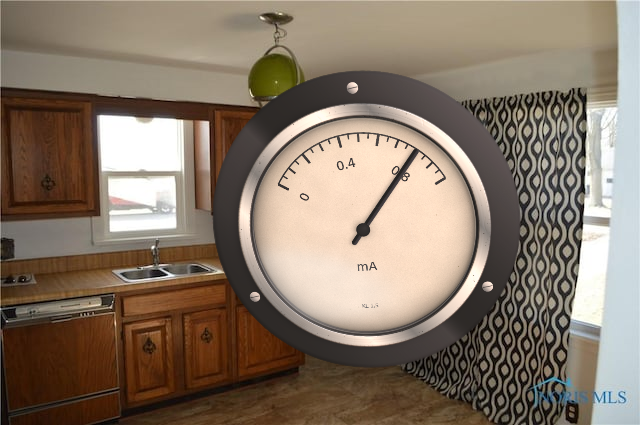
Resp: 0.8,mA
